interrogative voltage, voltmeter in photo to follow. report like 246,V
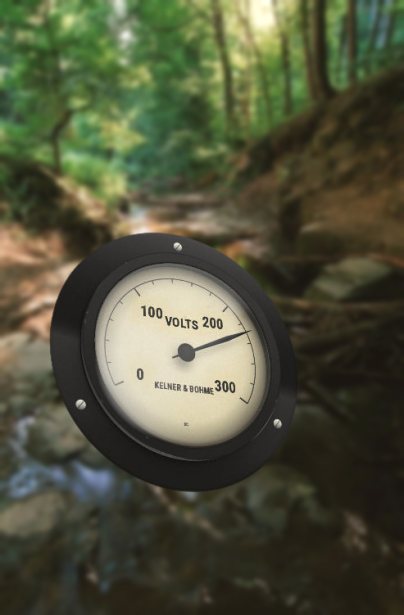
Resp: 230,V
